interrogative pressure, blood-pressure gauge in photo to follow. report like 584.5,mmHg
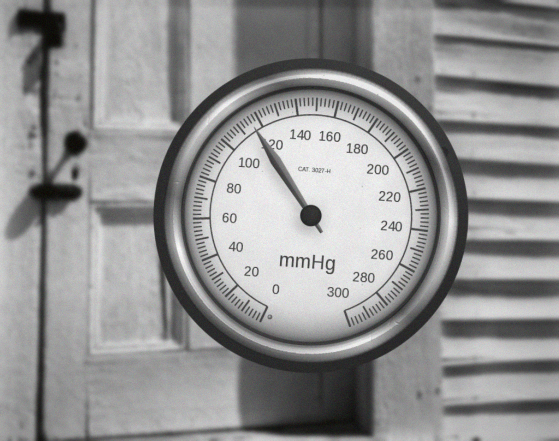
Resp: 116,mmHg
